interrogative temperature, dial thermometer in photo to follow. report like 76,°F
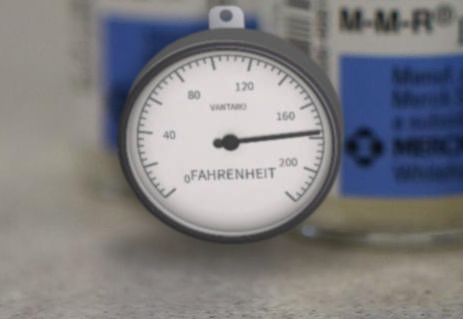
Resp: 176,°F
